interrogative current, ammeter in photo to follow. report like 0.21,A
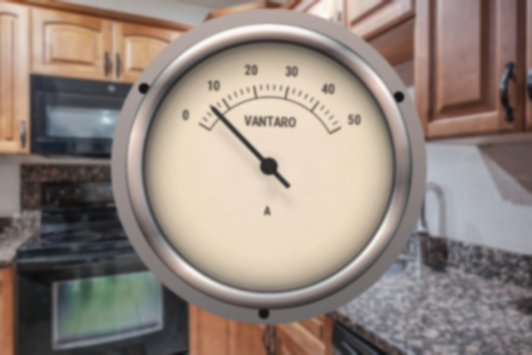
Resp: 6,A
